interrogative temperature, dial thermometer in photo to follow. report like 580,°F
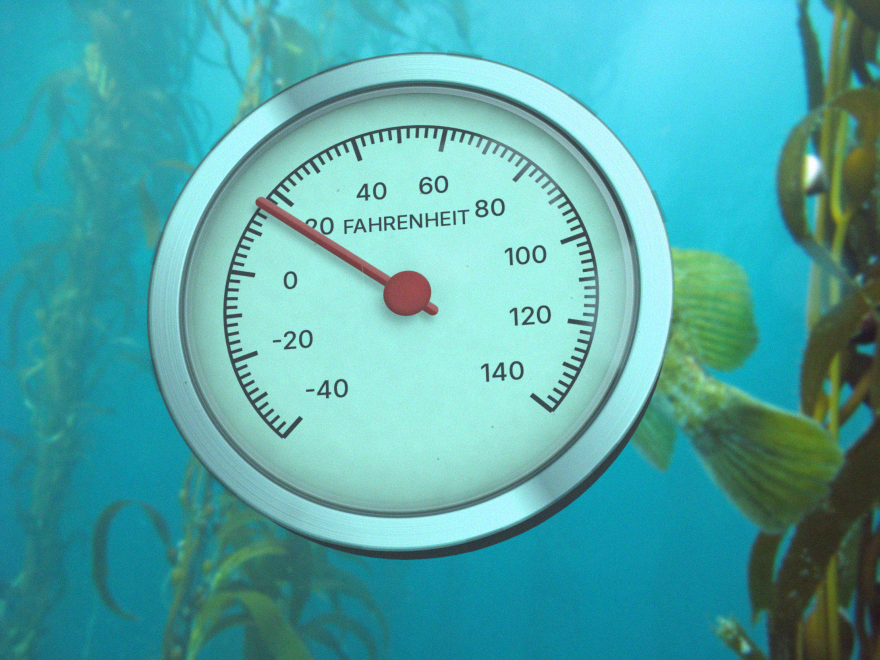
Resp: 16,°F
